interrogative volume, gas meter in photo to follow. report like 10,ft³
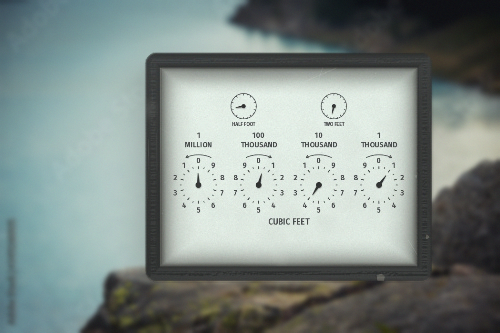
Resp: 4100,ft³
